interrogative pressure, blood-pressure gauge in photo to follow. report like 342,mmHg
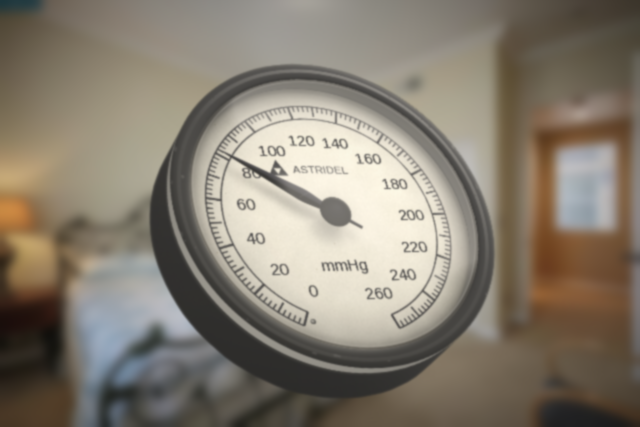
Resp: 80,mmHg
